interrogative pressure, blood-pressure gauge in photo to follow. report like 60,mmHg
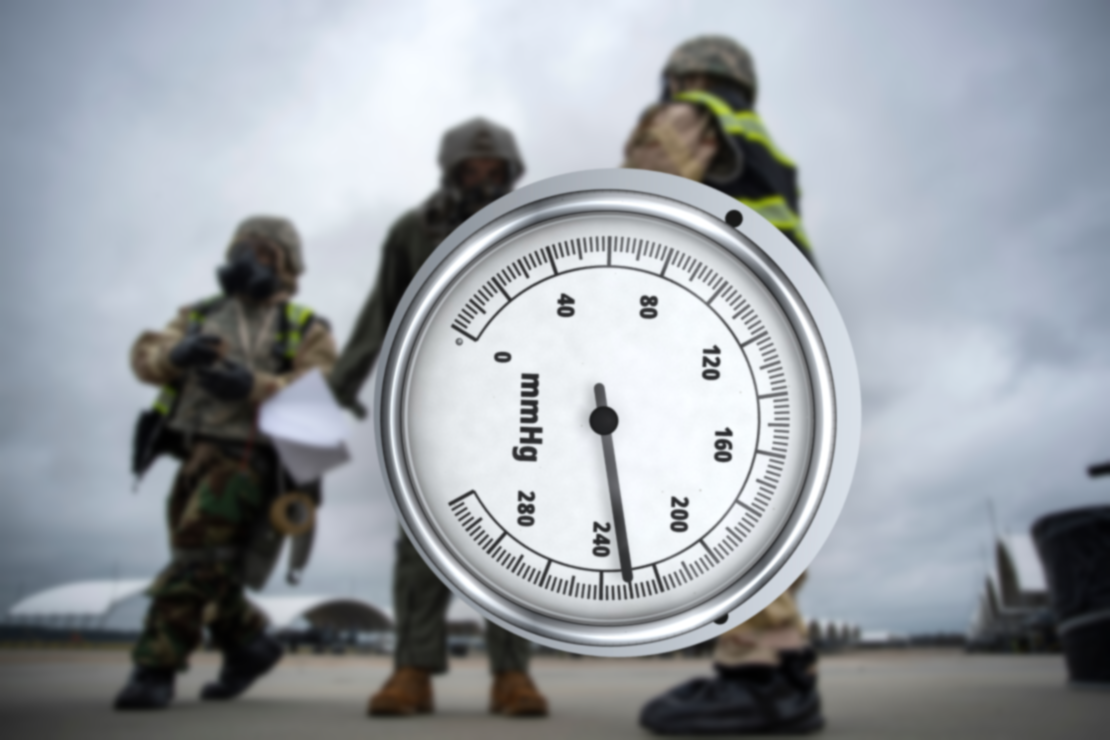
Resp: 230,mmHg
